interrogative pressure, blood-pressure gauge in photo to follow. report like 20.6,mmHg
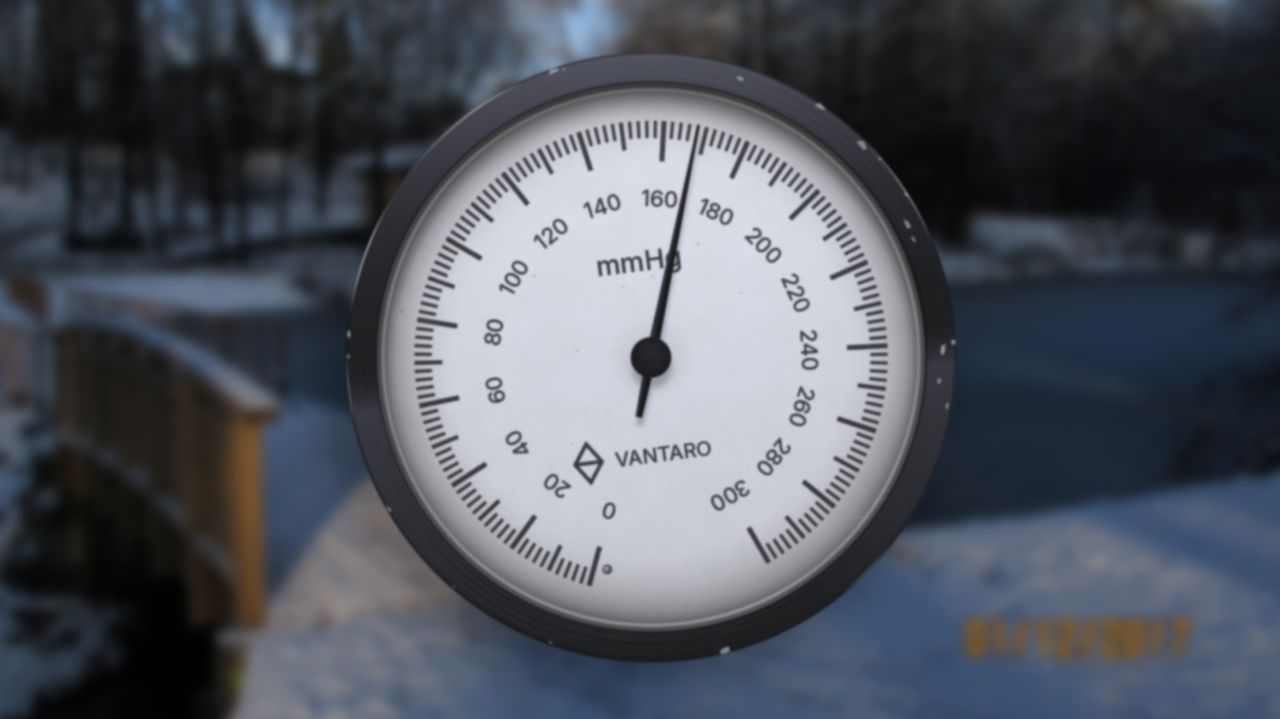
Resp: 168,mmHg
